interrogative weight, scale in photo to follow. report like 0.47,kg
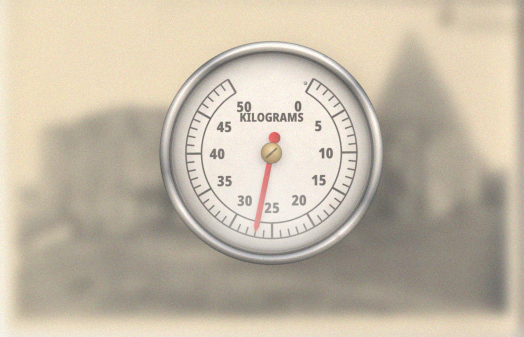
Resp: 27,kg
